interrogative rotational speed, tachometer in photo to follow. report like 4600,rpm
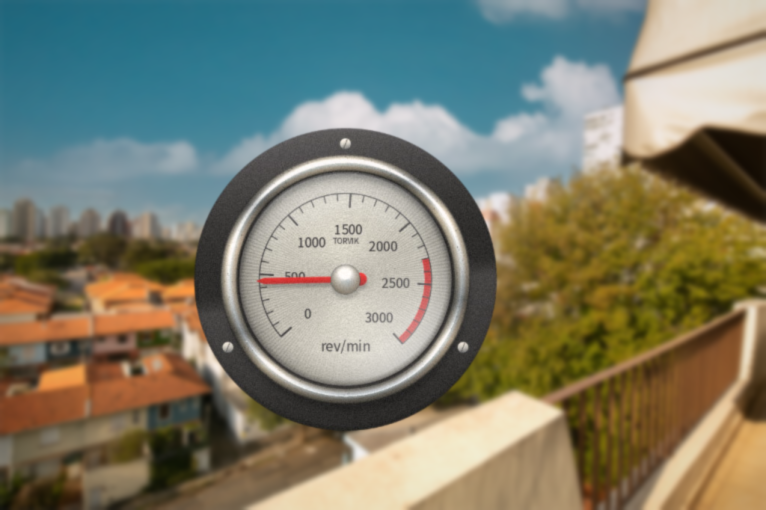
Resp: 450,rpm
